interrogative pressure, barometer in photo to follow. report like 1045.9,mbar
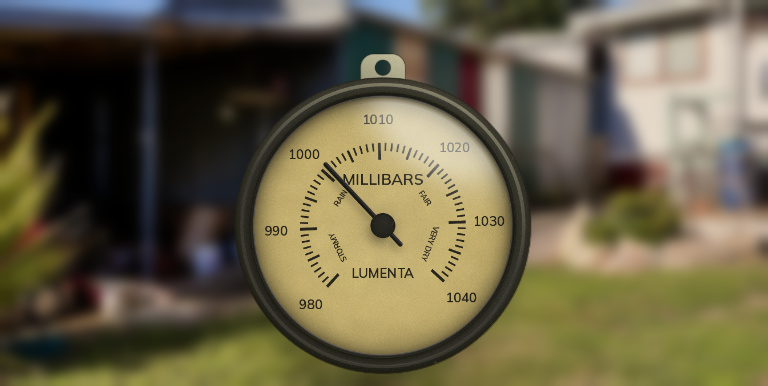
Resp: 1001,mbar
